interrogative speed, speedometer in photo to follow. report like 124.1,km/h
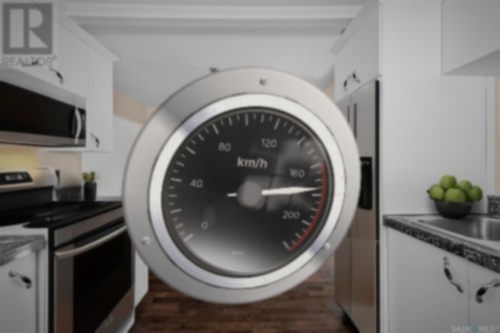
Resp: 175,km/h
